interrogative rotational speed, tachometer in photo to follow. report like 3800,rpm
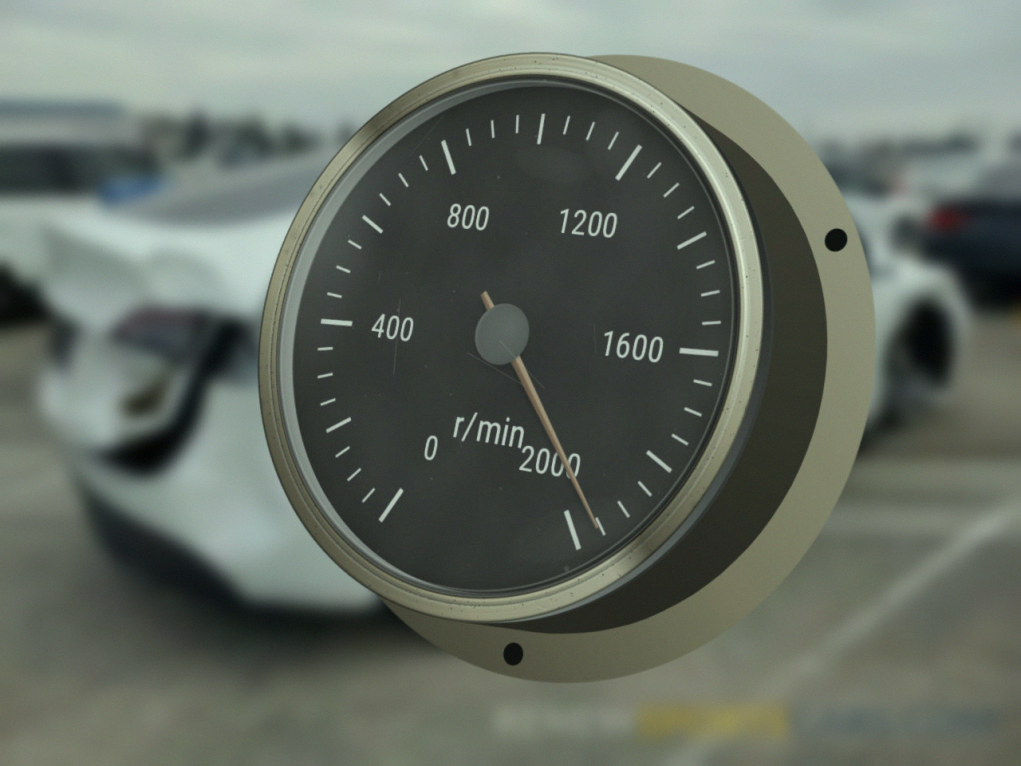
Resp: 1950,rpm
